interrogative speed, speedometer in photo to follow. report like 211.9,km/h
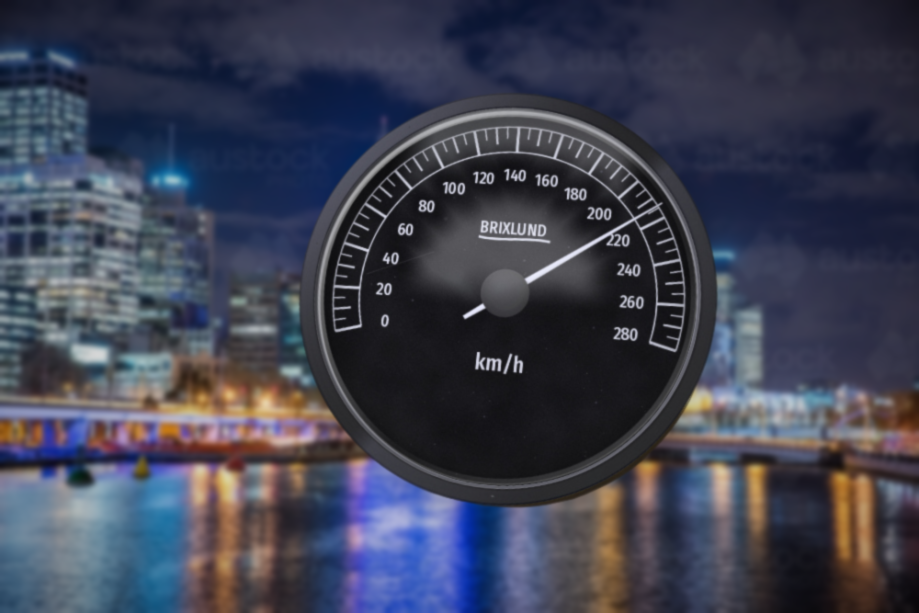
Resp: 215,km/h
